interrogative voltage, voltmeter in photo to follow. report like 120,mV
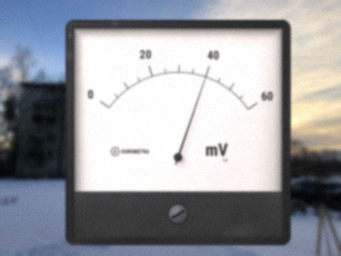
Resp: 40,mV
